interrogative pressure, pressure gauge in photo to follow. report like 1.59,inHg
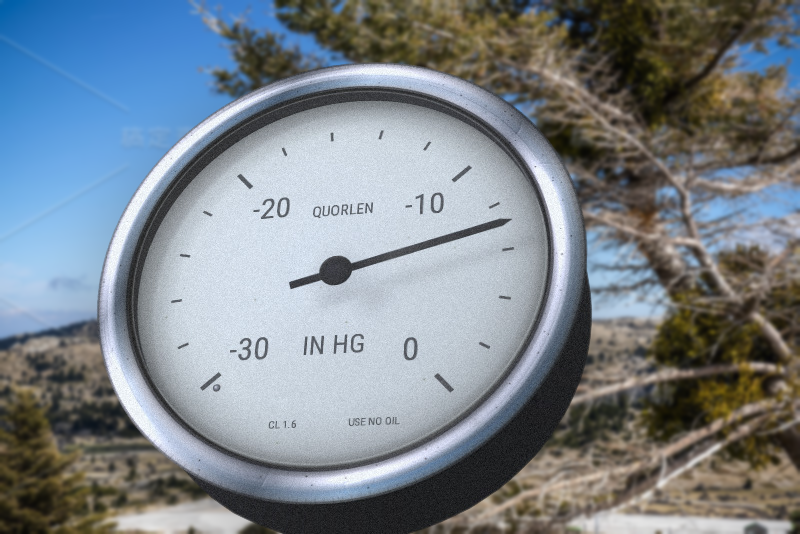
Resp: -7,inHg
